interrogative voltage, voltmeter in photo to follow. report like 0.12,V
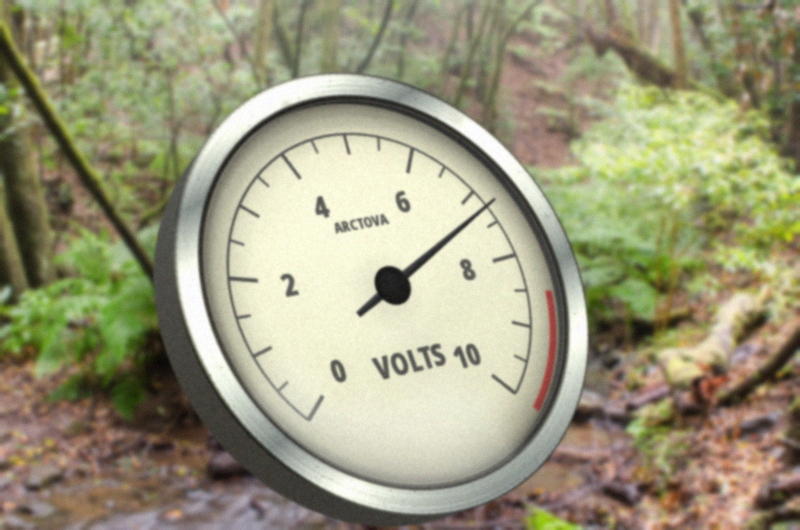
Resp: 7.25,V
